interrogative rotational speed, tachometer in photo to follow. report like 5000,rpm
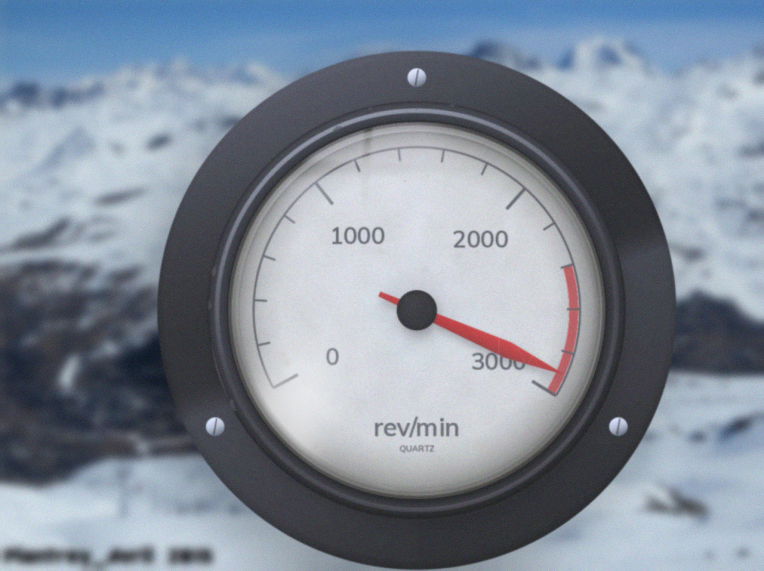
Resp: 2900,rpm
